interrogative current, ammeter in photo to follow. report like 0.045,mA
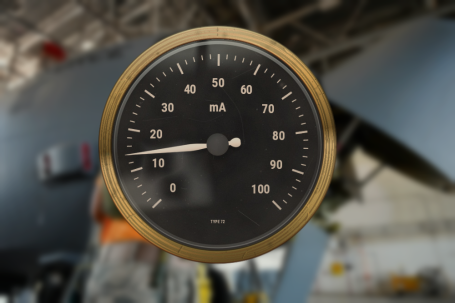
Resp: 14,mA
